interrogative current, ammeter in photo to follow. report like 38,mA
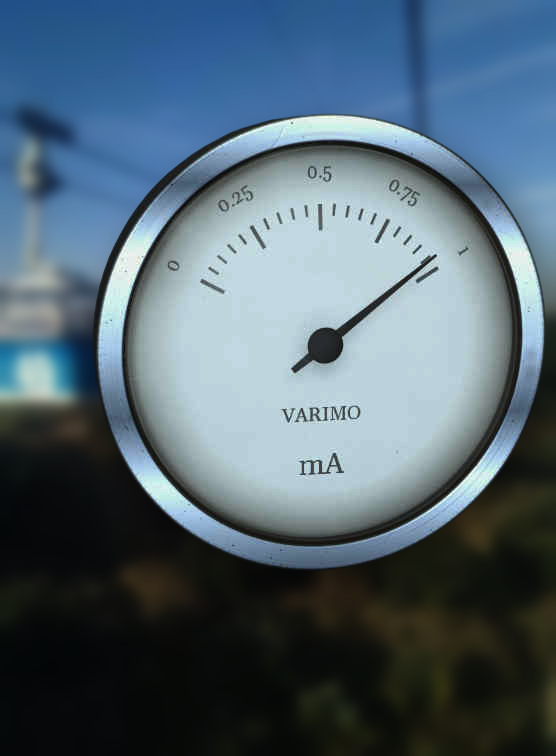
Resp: 0.95,mA
